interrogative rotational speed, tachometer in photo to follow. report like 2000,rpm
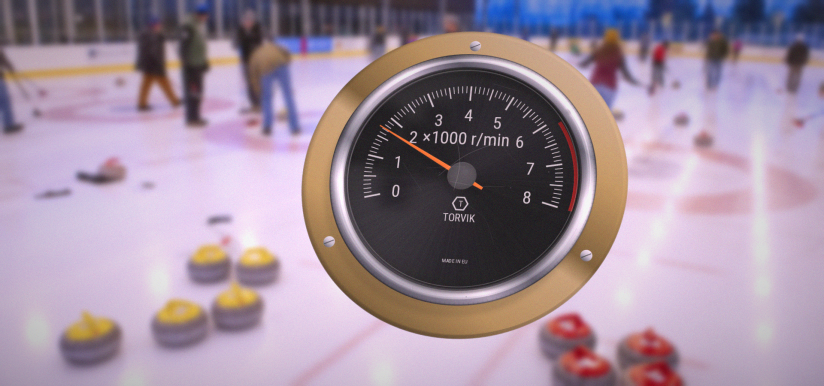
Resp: 1700,rpm
